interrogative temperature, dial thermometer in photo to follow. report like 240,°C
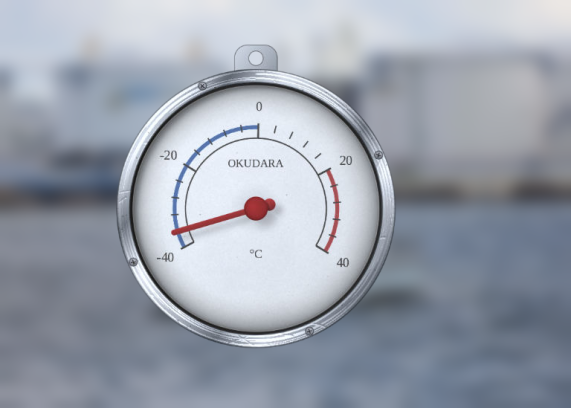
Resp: -36,°C
